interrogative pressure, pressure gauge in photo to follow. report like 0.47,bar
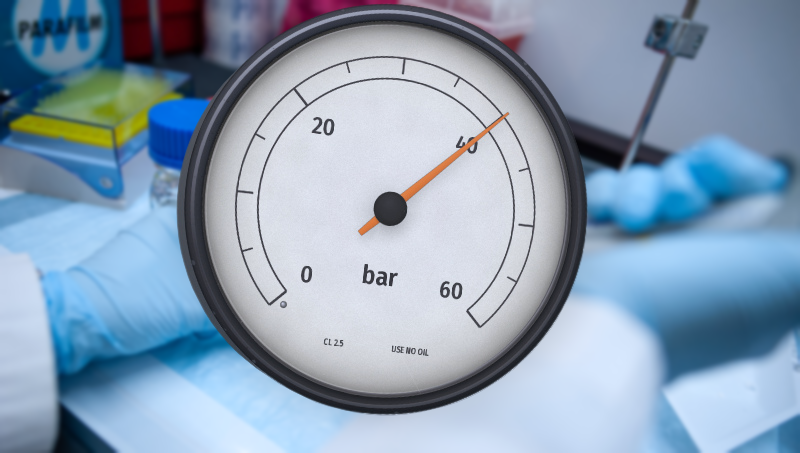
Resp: 40,bar
